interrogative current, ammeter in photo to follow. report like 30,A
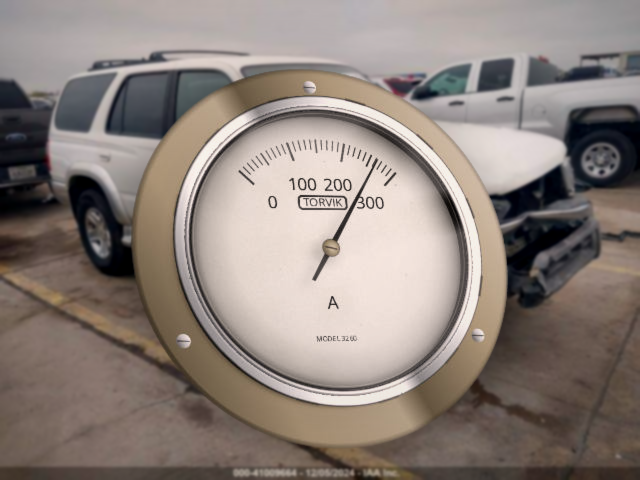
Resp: 260,A
